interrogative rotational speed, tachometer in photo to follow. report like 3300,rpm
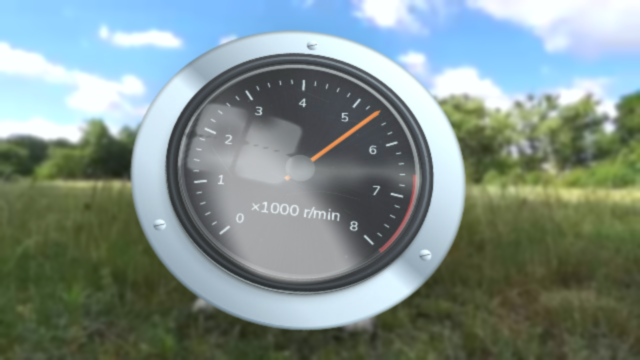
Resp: 5400,rpm
